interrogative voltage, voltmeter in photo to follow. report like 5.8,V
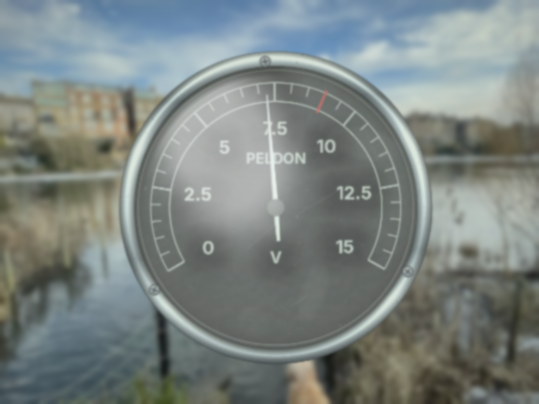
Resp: 7.25,V
